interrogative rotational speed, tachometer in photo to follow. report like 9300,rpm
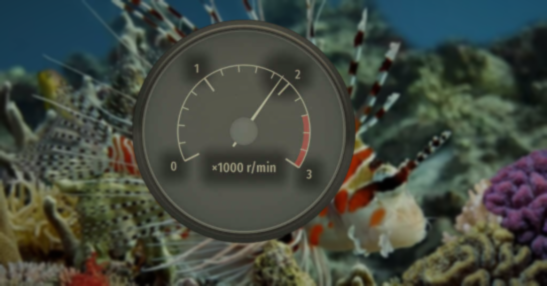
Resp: 1900,rpm
